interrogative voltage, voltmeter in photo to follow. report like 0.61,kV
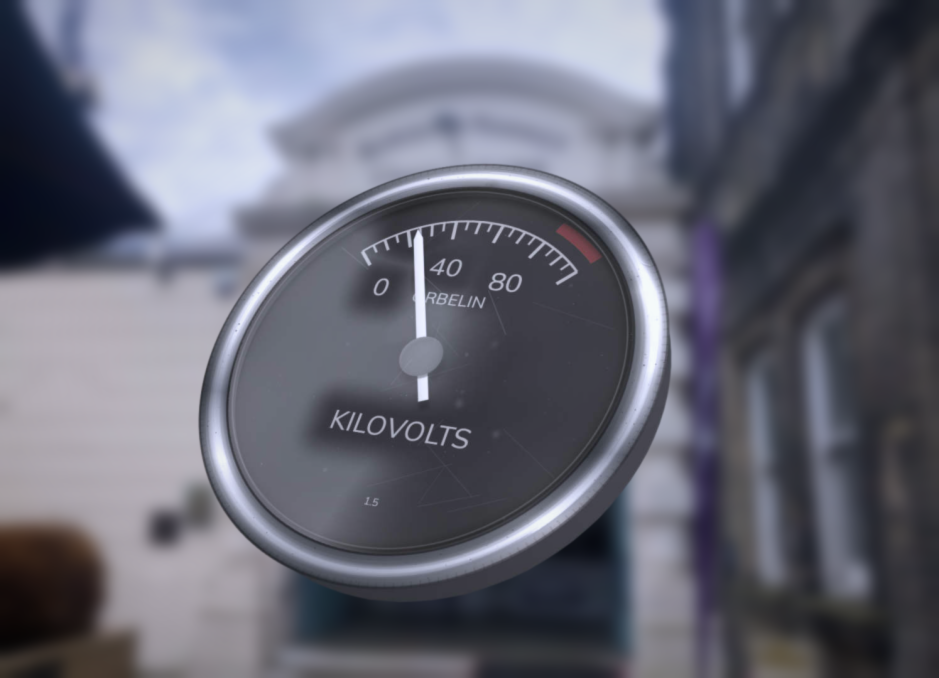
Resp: 25,kV
